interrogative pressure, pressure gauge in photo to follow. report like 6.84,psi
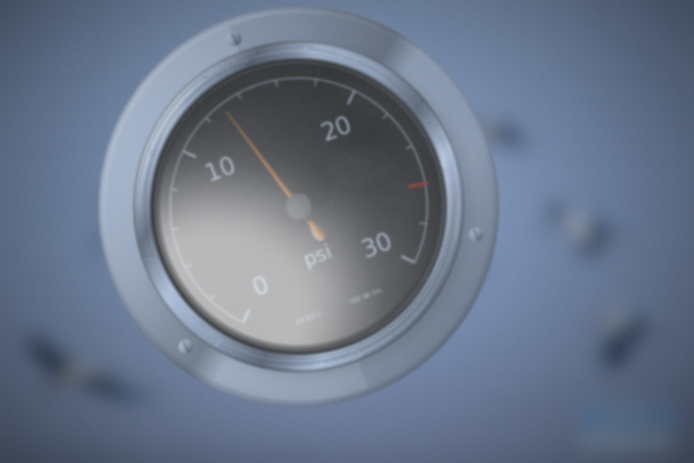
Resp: 13,psi
